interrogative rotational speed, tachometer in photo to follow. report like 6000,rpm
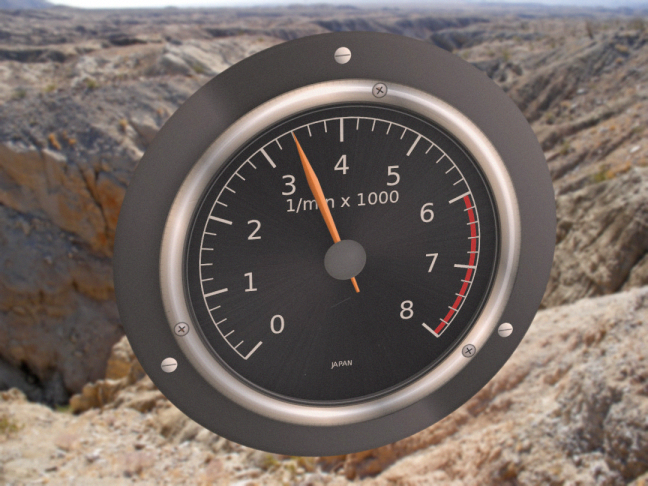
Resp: 3400,rpm
